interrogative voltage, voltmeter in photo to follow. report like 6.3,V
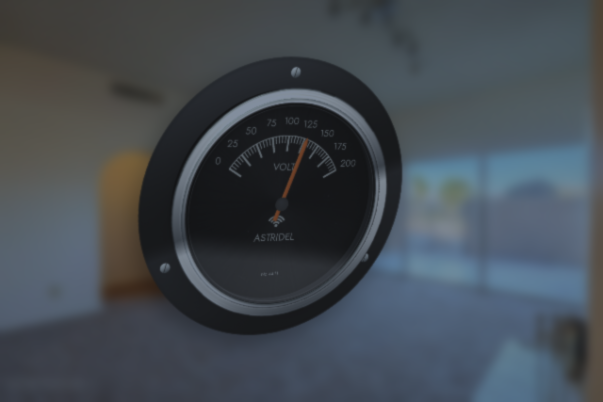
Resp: 125,V
